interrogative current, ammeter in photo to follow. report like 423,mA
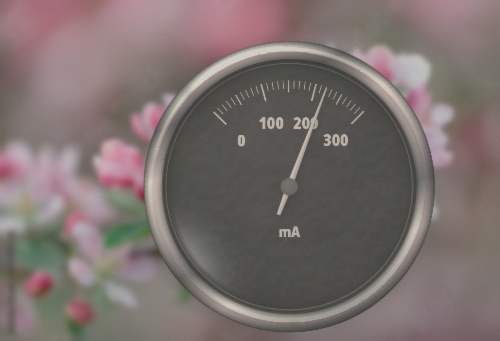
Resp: 220,mA
